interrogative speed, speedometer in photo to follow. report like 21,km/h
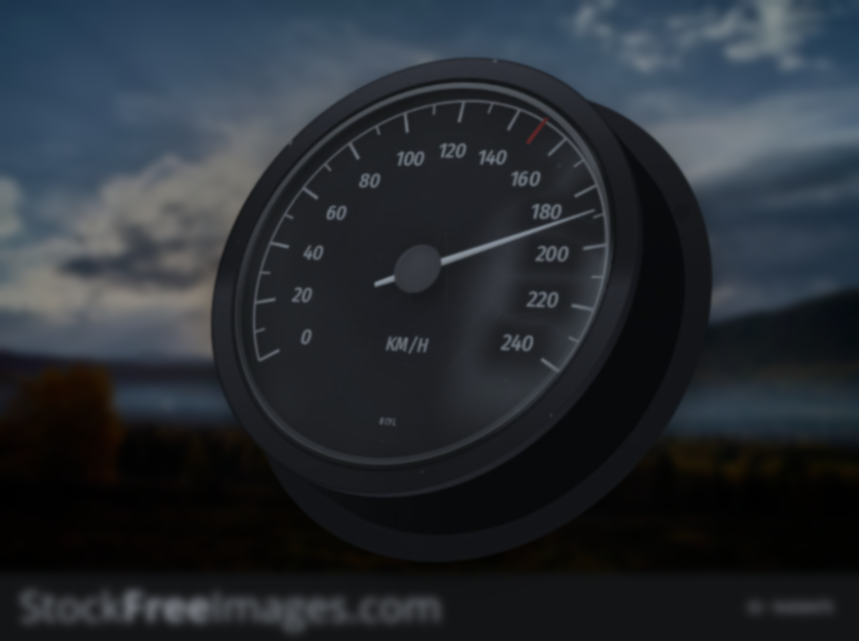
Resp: 190,km/h
